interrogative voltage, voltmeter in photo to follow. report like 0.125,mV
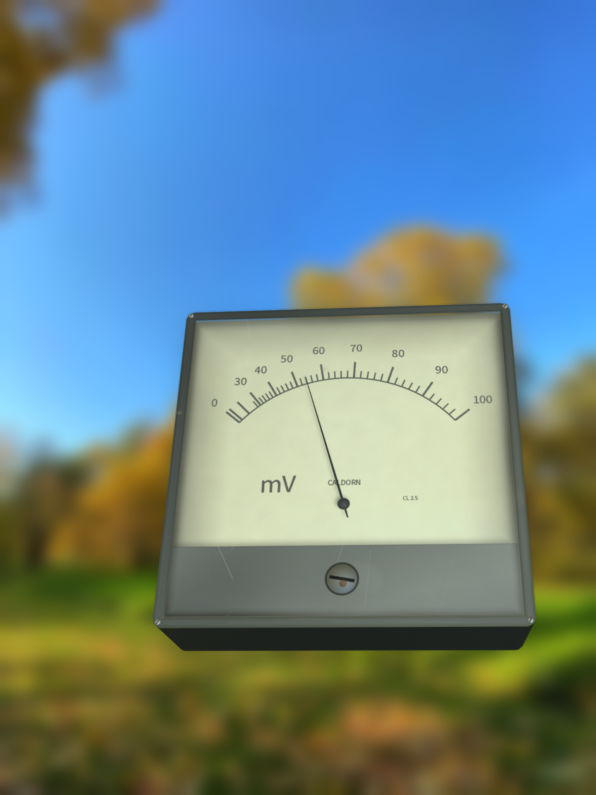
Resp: 54,mV
